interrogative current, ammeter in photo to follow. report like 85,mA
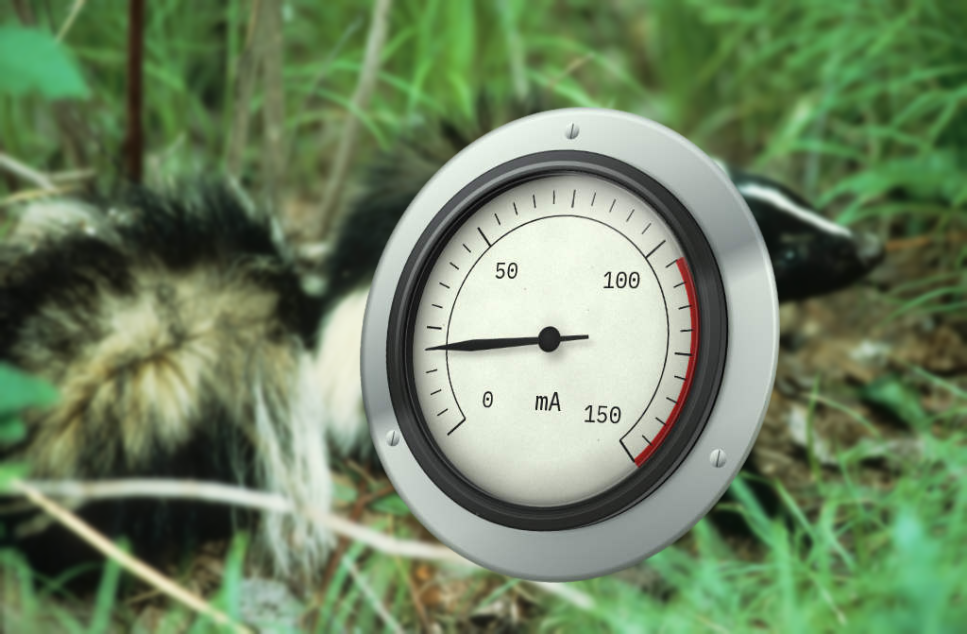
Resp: 20,mA
